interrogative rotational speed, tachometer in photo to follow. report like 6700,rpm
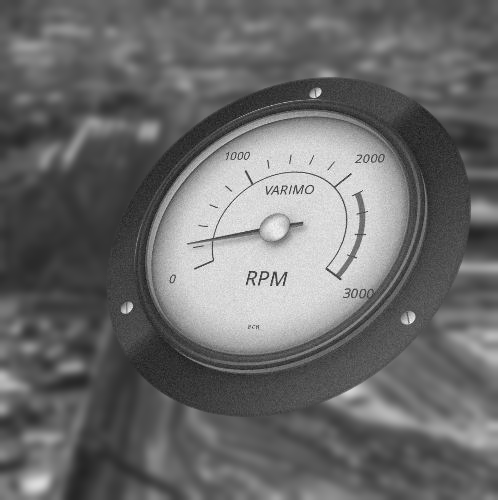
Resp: 200,rpm
